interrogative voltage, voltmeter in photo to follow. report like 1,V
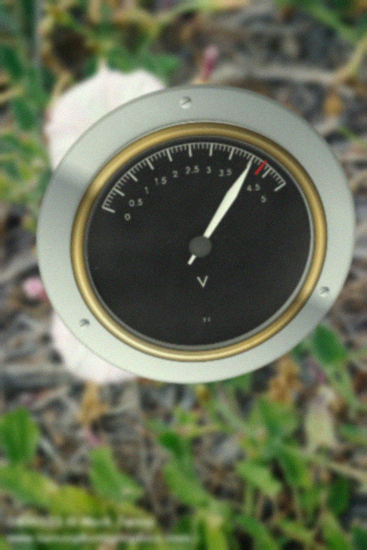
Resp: 4,V
